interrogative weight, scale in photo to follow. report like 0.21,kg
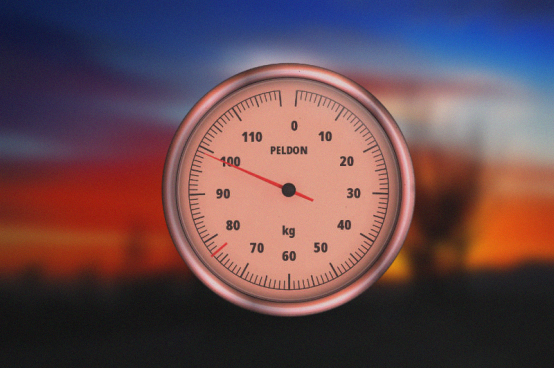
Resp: 99,kg
